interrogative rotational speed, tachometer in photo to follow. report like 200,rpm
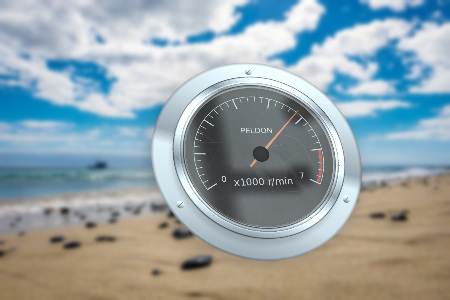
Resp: 4800,rpm
